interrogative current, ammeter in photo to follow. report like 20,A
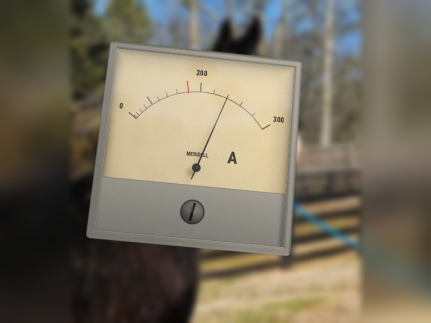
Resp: 240,A
